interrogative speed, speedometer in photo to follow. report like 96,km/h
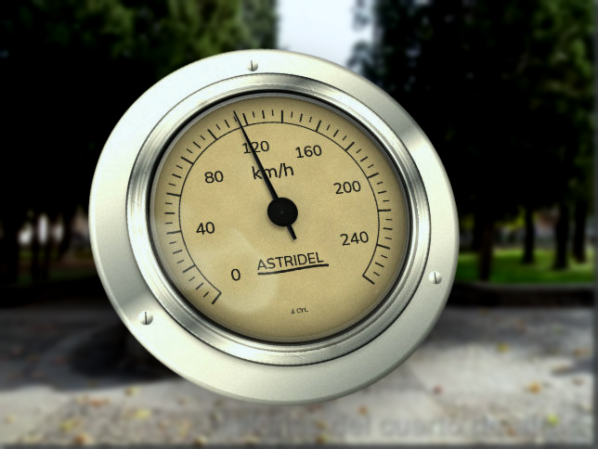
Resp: 115,km/h
